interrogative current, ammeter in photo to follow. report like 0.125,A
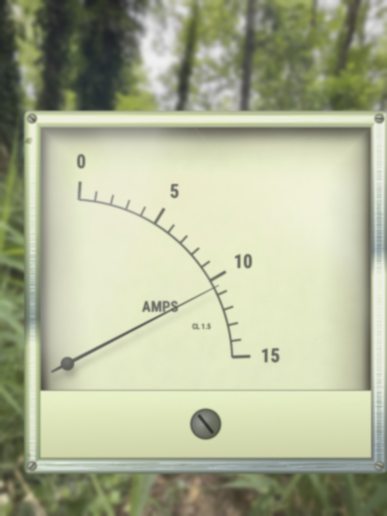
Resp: 10.5,A
